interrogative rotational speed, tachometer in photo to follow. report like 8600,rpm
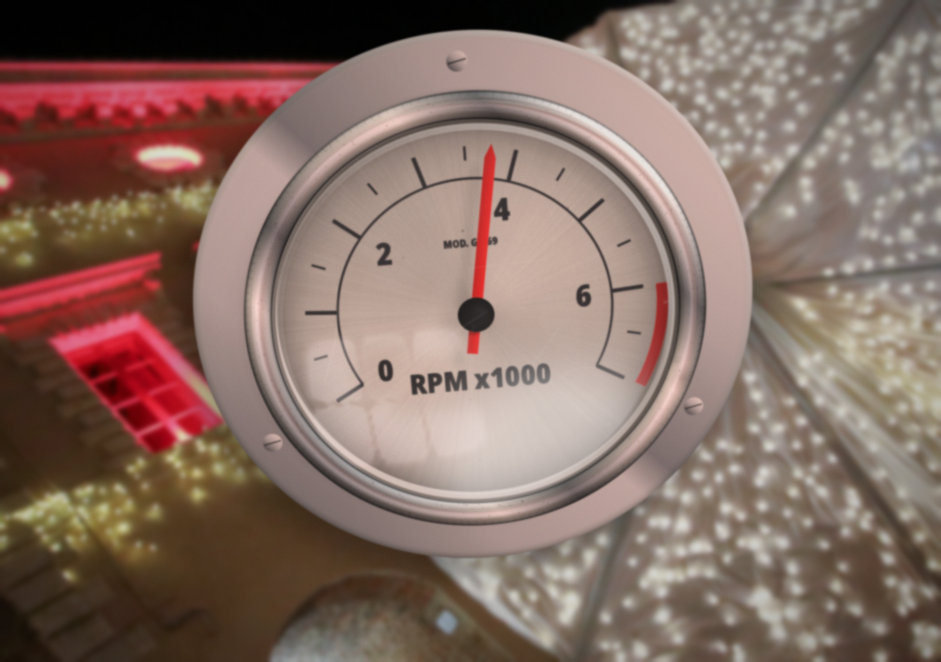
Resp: 3750,rpm
